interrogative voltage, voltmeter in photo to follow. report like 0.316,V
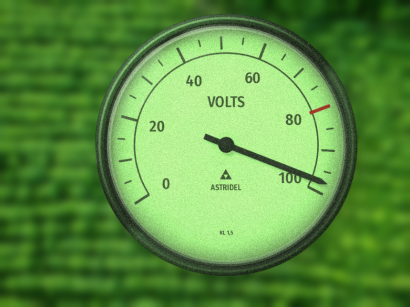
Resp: 97.5,V
